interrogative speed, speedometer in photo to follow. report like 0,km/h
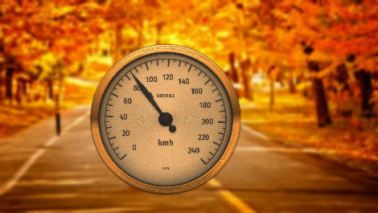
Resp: 85,km/h
